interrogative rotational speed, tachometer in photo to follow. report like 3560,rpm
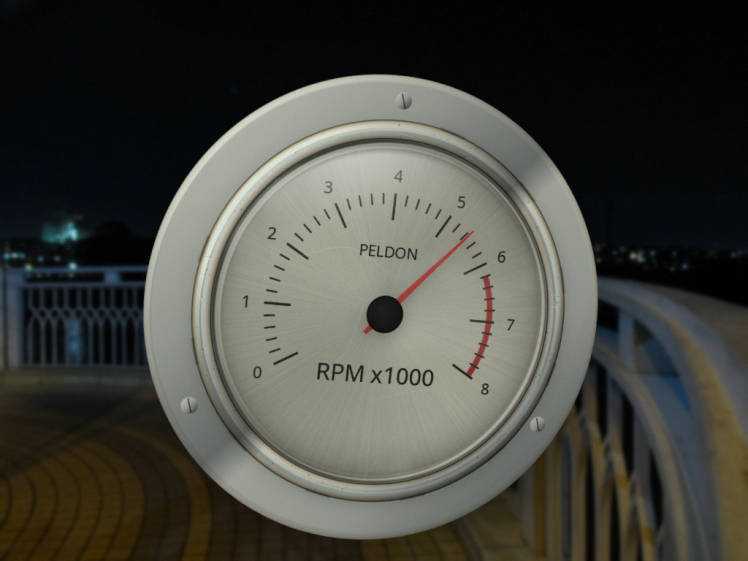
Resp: 5400,rpm
